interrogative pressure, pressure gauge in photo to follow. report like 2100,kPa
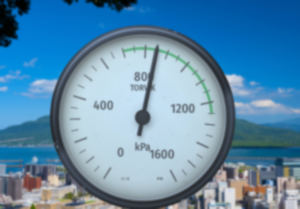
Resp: 850,kPa
